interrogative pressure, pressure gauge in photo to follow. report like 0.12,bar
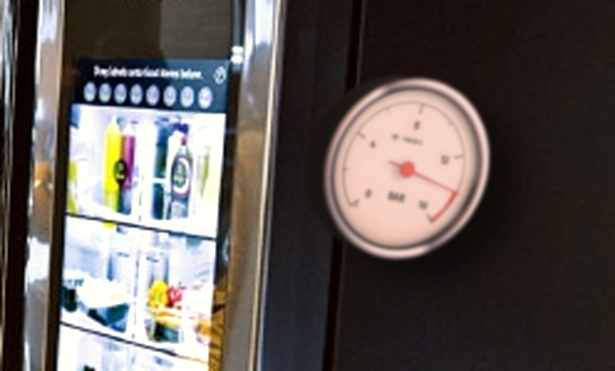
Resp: 14,bar
